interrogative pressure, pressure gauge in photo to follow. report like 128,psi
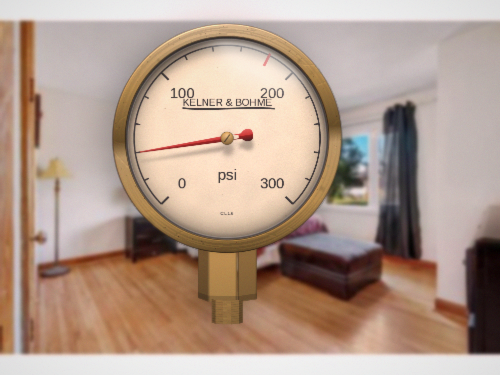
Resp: 40,psi
